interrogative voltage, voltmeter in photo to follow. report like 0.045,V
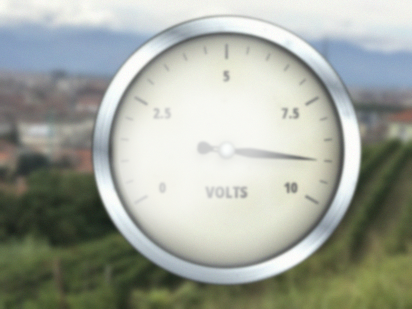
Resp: 9,V
